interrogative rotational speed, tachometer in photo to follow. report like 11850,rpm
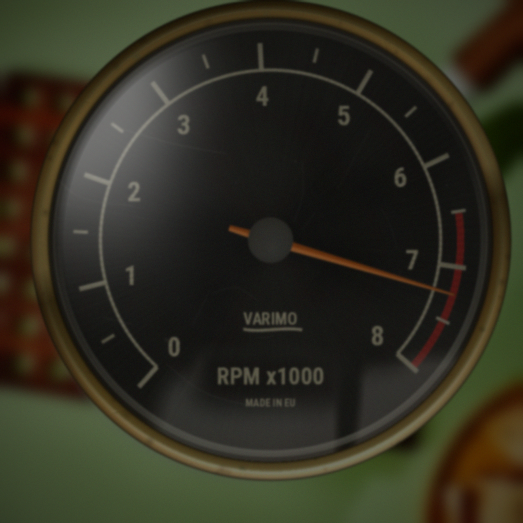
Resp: 7250,rpm
